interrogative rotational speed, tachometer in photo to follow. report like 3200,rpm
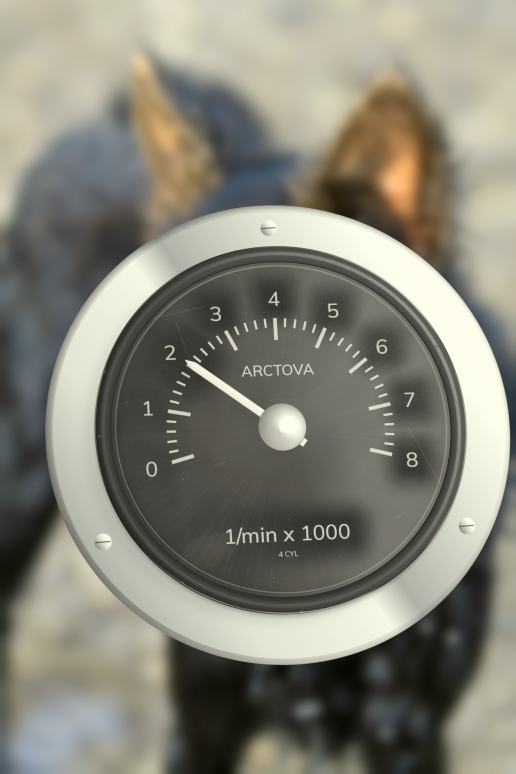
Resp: 2000,rpm
